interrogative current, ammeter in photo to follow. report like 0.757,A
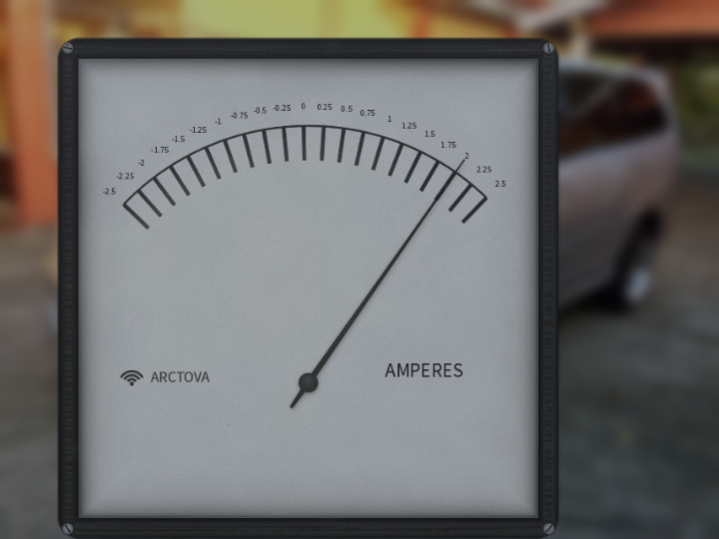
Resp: 2,A
